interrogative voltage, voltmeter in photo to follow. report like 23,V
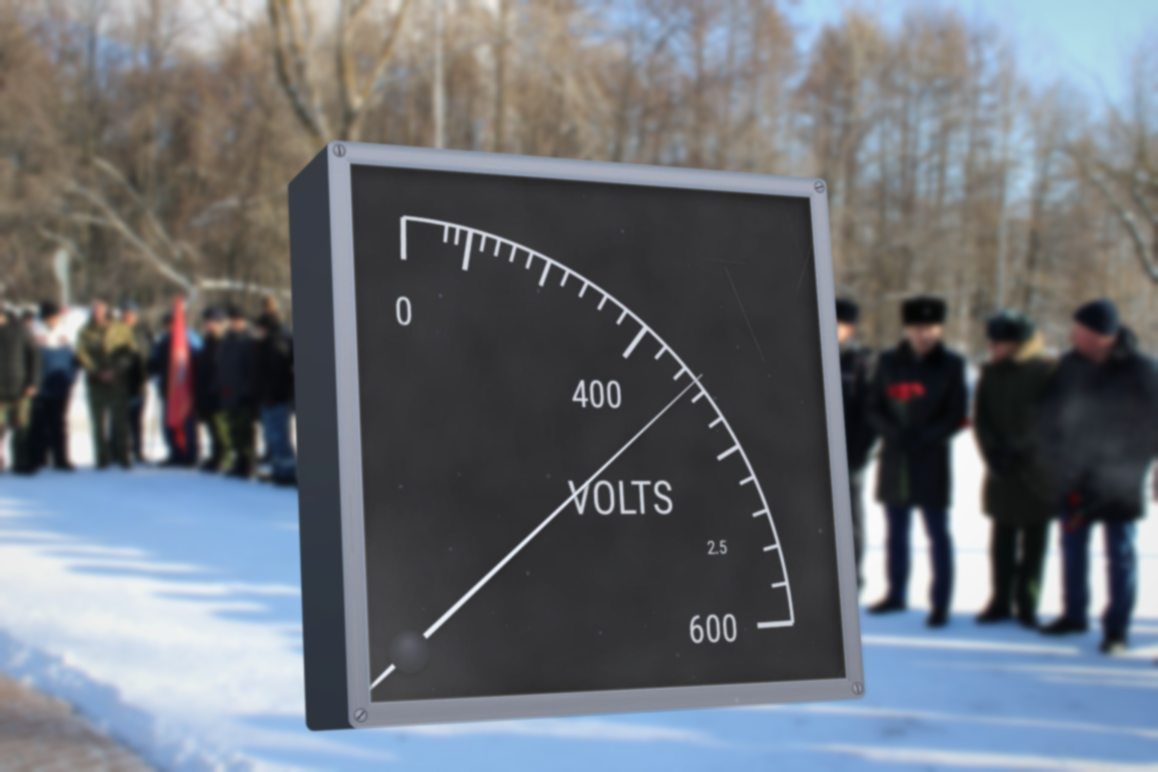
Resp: 450,V
